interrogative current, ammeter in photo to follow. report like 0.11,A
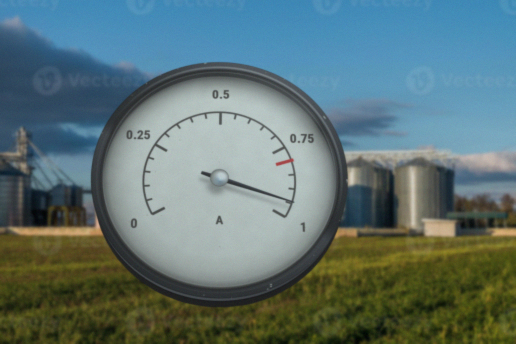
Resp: 0.95,A
